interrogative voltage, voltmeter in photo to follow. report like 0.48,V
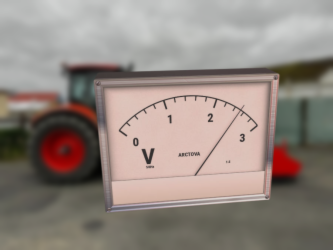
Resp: 2.5,V
